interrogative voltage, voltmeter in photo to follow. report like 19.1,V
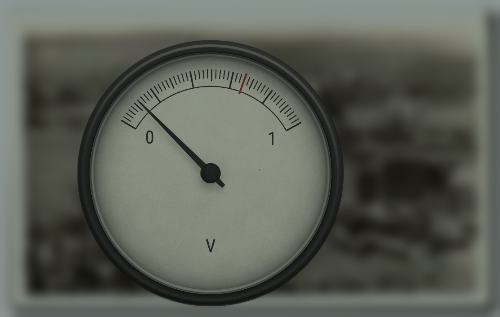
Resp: 0.12,V
